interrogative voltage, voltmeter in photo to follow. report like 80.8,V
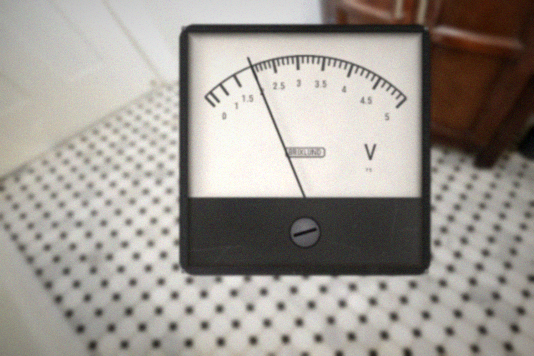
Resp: 2,V
